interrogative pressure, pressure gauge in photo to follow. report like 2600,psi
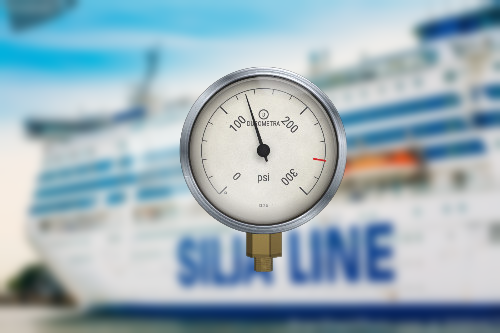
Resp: 130,psi
